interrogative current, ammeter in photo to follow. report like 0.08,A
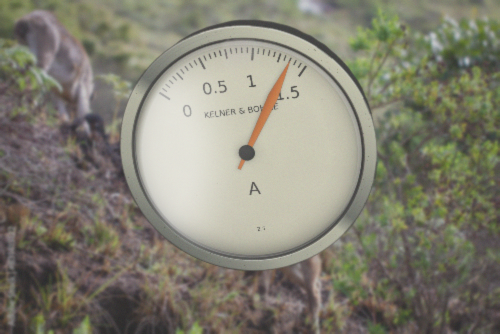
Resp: 1.35,A
